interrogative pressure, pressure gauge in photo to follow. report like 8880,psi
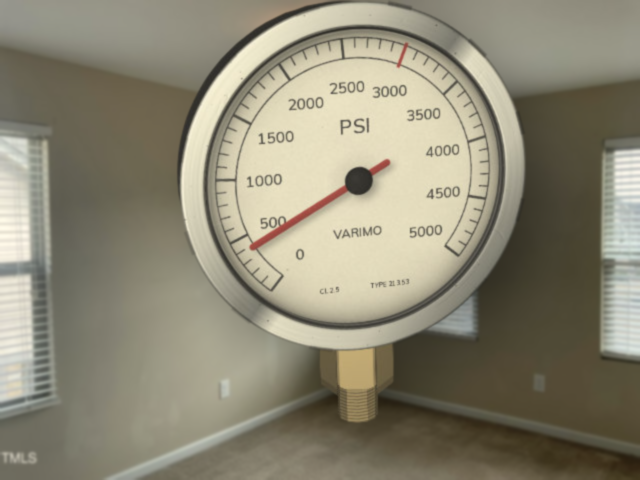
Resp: 400,psi
